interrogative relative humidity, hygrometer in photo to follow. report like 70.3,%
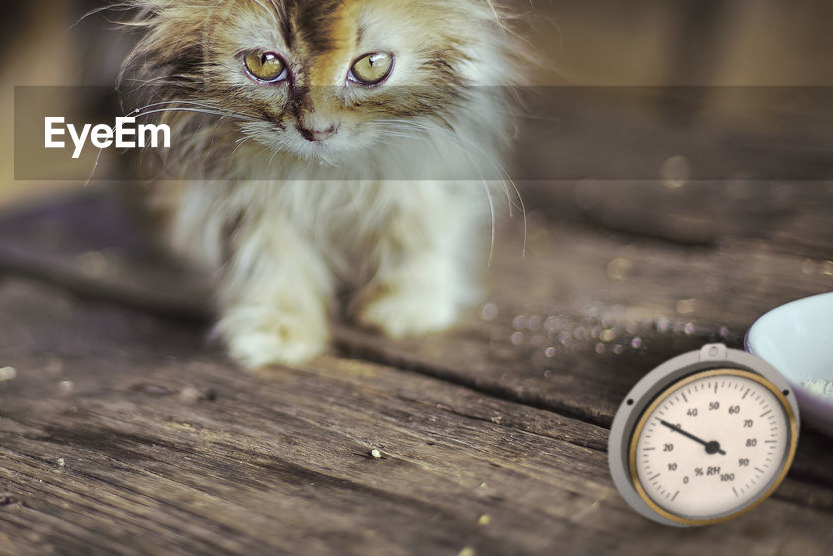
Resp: 30,%
